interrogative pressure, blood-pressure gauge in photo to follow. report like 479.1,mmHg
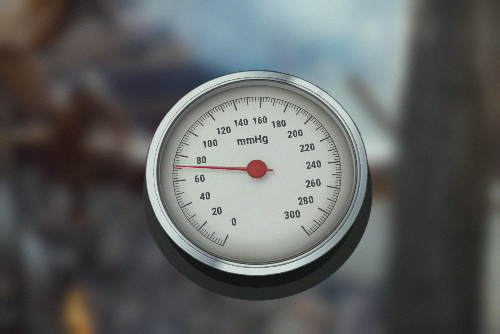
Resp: 70,mmHg
